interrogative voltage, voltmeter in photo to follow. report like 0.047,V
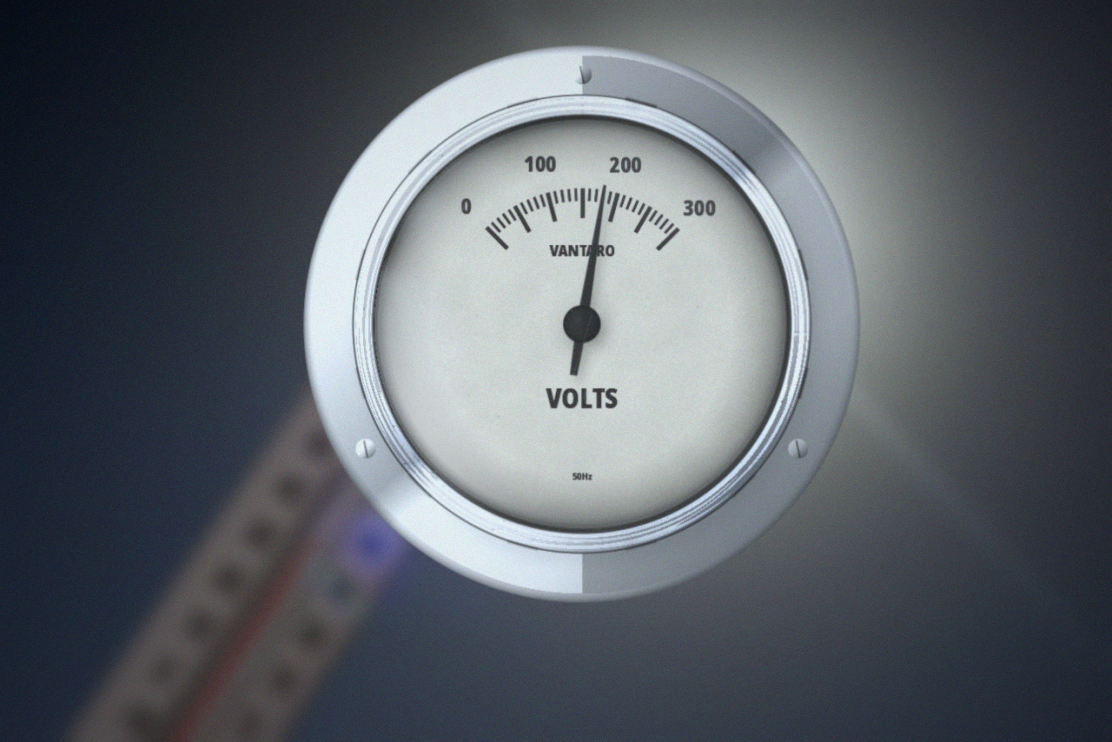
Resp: 180,V
